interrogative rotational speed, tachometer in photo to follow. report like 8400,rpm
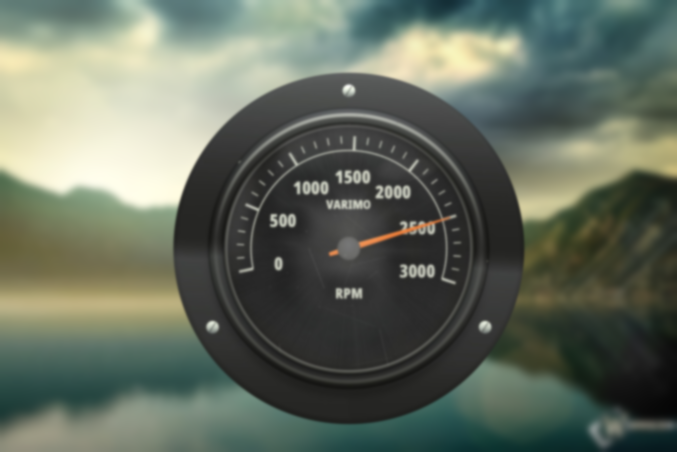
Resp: 2500,rpm
